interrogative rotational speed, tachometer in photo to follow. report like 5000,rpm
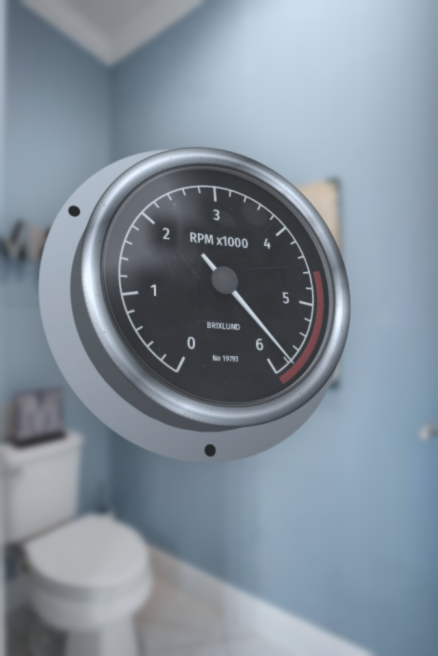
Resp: 5800,rpm
